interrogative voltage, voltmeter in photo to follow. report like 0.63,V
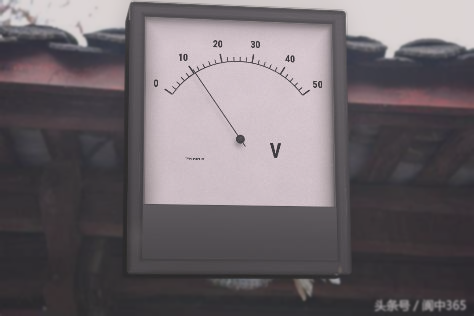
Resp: 10,V
